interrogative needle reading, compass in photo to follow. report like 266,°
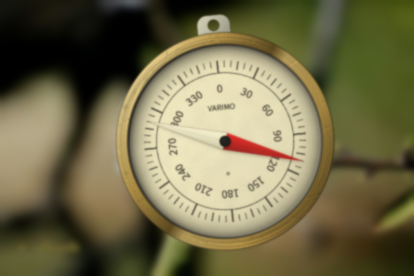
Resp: 110,°
